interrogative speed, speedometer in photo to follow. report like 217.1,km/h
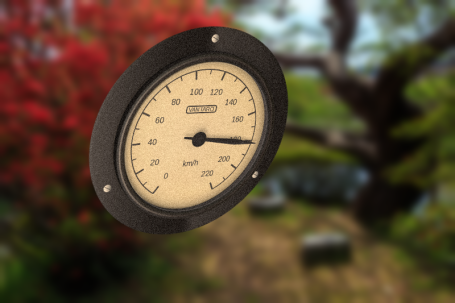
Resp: 180,km/h
